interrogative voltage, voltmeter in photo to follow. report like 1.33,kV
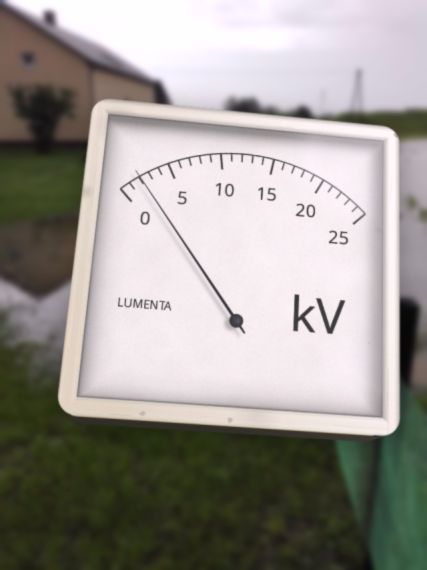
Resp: 2,kV
